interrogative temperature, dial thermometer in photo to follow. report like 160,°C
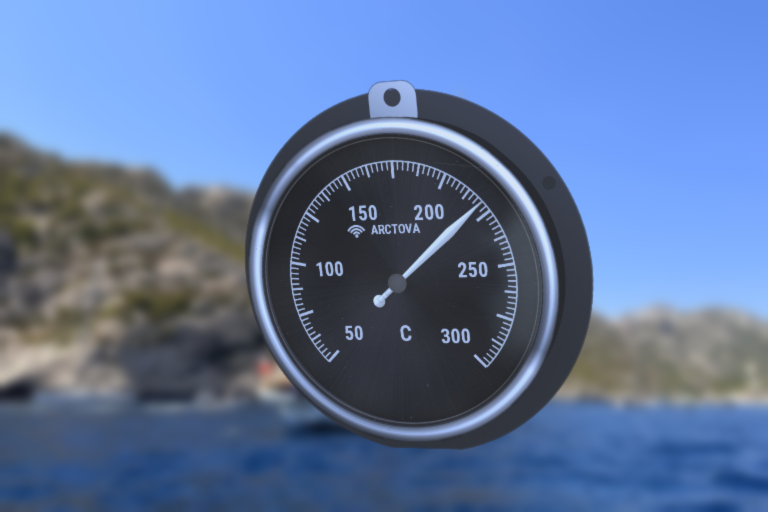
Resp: 220,°C
